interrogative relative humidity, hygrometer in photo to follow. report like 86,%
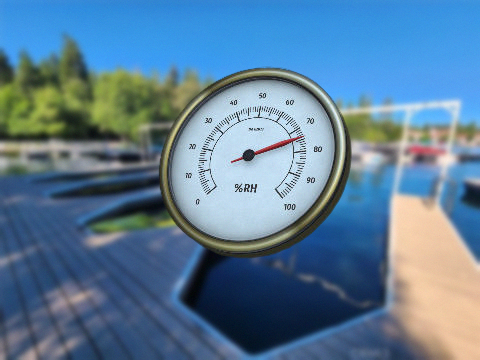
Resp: 75,%
